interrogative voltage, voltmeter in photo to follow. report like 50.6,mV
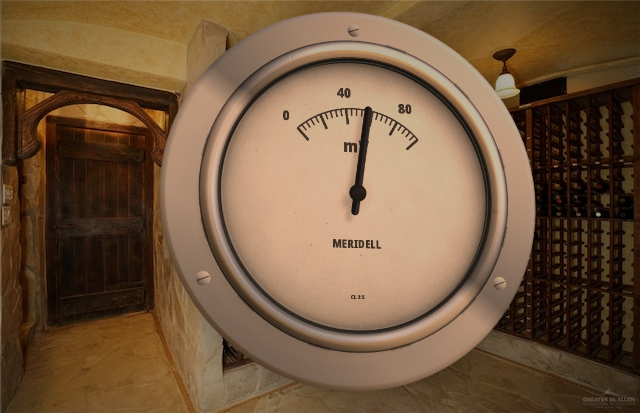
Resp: 56,mV
